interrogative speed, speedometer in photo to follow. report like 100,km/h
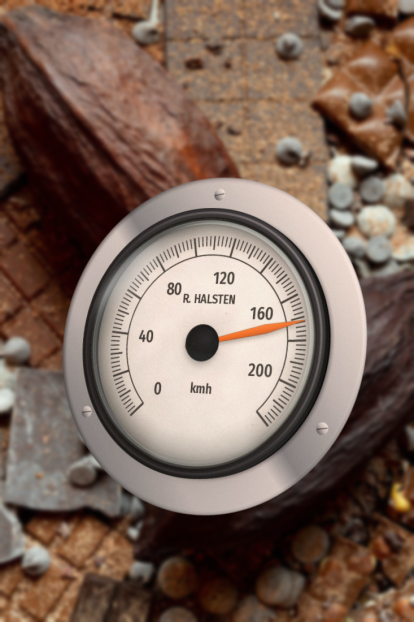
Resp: 172,km/h
